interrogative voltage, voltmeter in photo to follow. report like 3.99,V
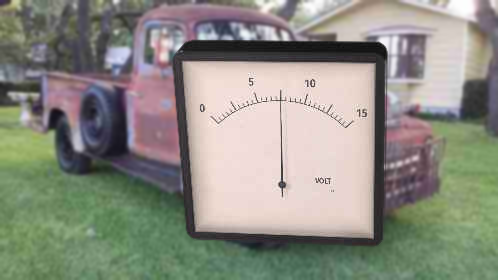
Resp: 7.5,V
